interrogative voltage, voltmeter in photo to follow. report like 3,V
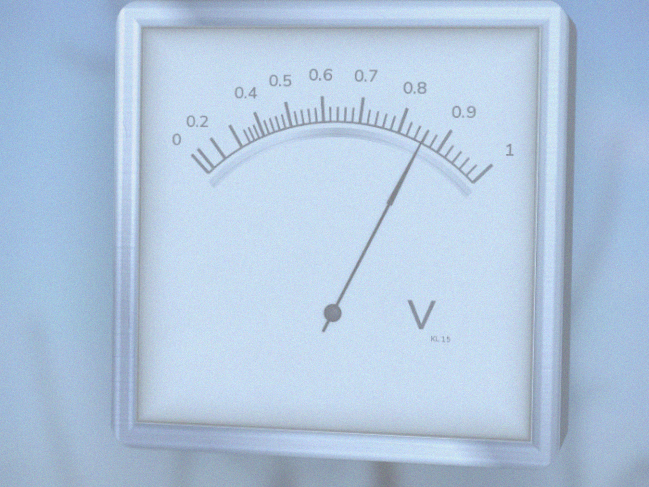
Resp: 0.86,V
